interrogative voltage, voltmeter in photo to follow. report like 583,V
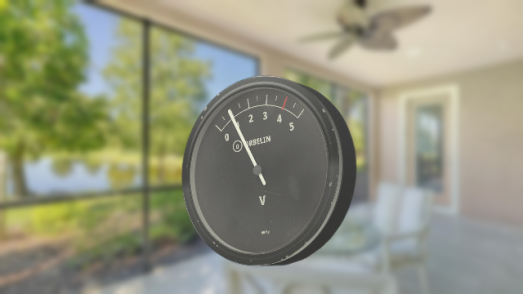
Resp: 1,V
